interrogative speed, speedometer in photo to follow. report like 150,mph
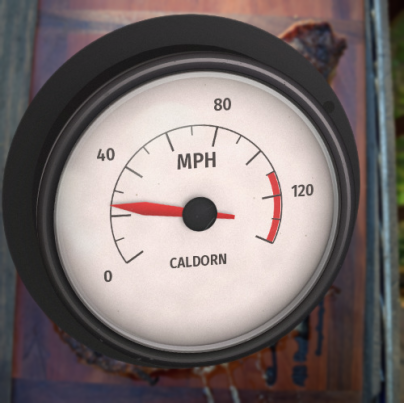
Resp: 25,mph
